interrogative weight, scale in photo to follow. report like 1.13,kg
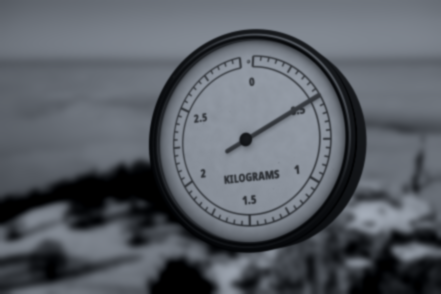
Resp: 0.5,kg
